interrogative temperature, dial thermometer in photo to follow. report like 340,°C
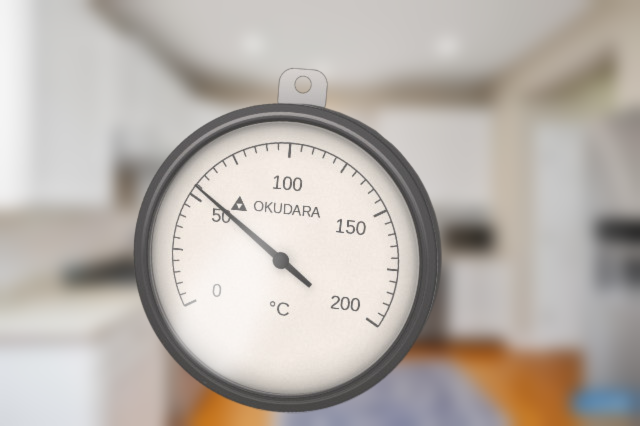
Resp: 55,°C
